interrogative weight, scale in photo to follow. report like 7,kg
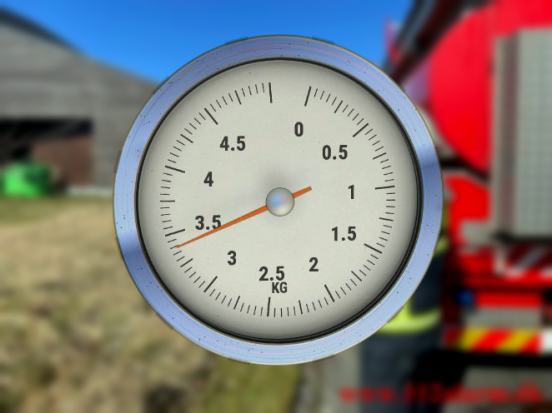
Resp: 3.4,kg
